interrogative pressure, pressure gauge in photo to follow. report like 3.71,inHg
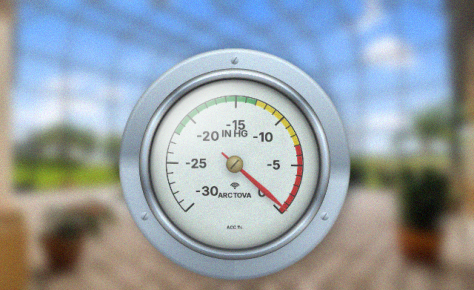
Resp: -0.5,inHg
